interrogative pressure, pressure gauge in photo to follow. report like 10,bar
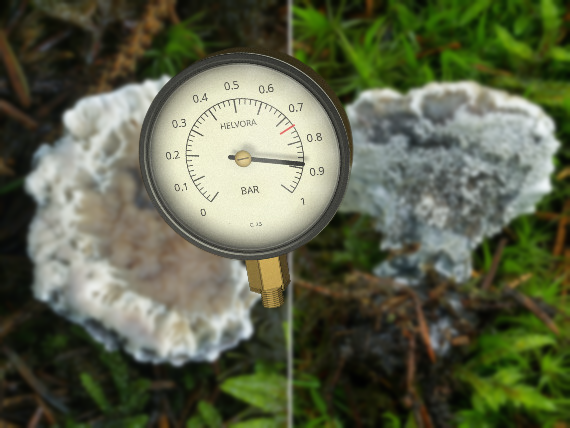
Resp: 0.88,bar
